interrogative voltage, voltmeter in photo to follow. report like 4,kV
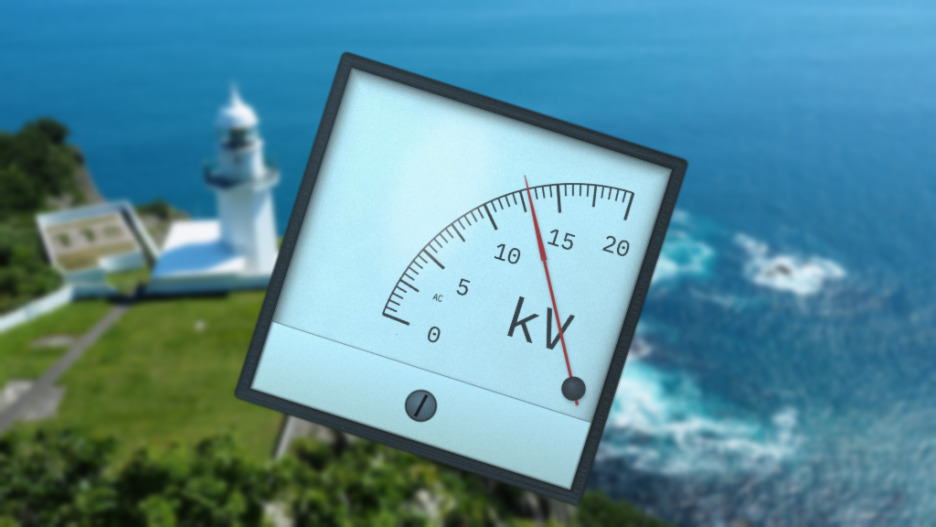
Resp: 13,kV
